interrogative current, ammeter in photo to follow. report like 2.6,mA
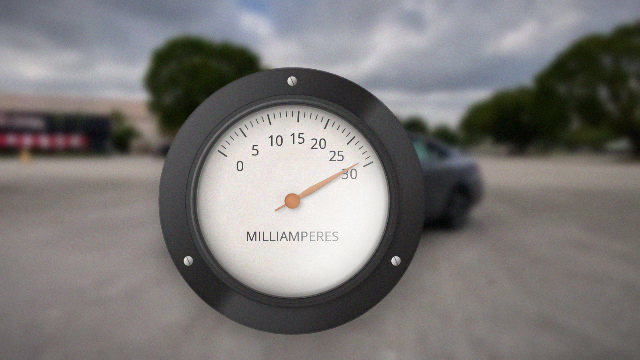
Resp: 29,mA
